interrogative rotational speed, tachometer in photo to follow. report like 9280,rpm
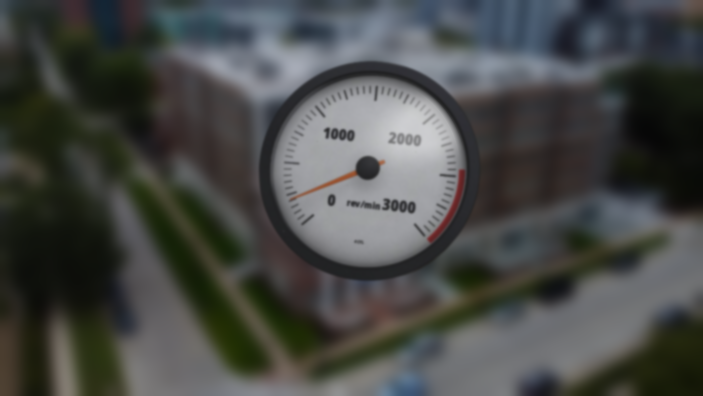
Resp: 200,rpm
